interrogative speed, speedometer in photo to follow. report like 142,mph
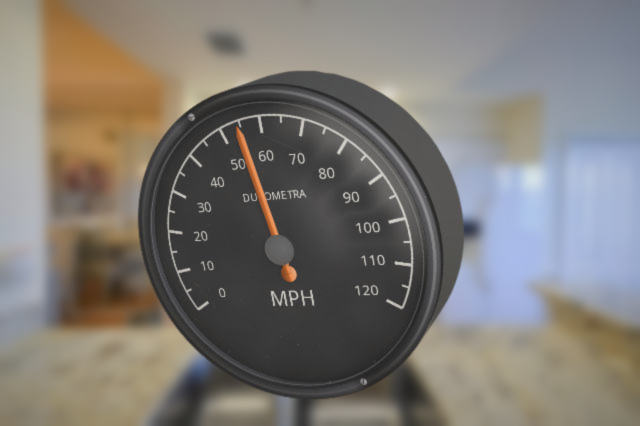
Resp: 55,mph
